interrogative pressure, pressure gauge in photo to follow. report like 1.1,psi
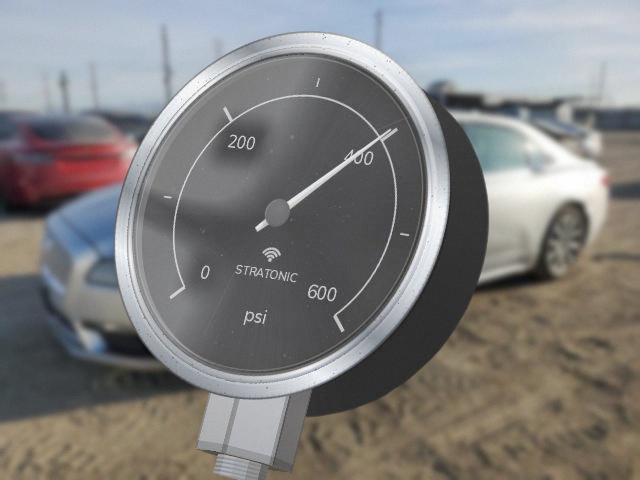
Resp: 400,psi
